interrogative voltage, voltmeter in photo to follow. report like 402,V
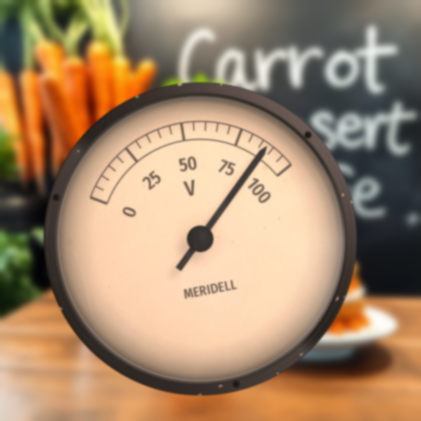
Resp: 87.5,V
